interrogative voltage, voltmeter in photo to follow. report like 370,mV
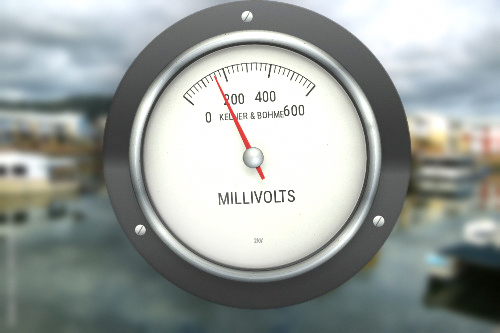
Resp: 160,mV
